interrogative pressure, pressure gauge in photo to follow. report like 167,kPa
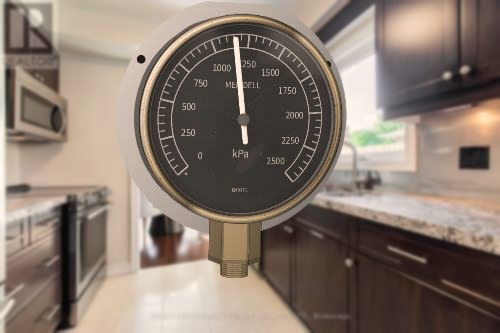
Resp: 1150,kPa
